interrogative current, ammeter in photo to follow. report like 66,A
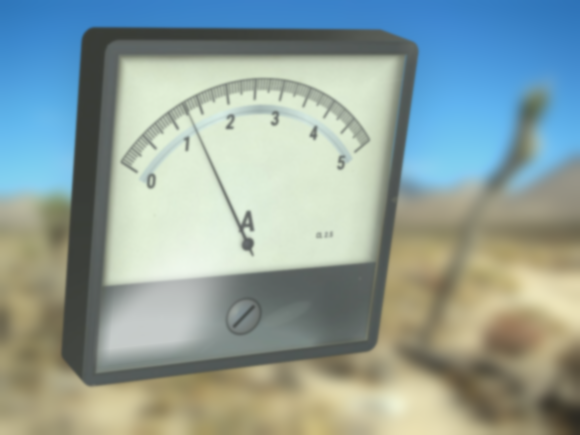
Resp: 1.25,A
